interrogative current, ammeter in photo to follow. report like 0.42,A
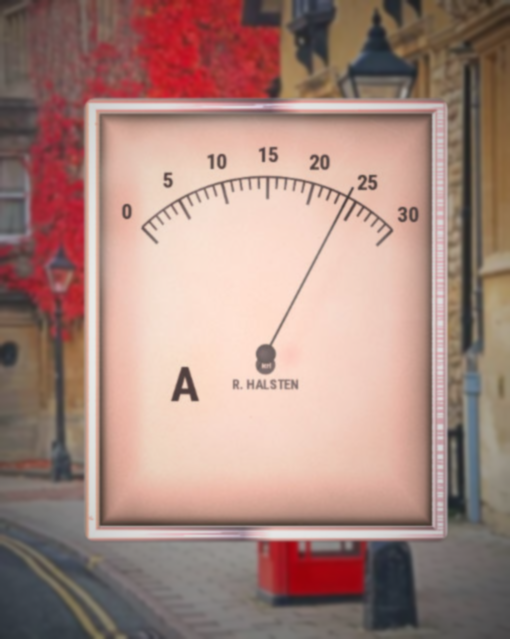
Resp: 24,A
